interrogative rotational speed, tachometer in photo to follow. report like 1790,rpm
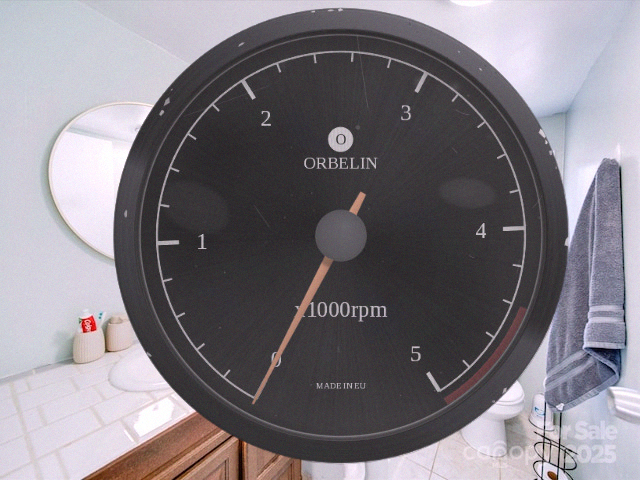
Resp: 0,rpm
